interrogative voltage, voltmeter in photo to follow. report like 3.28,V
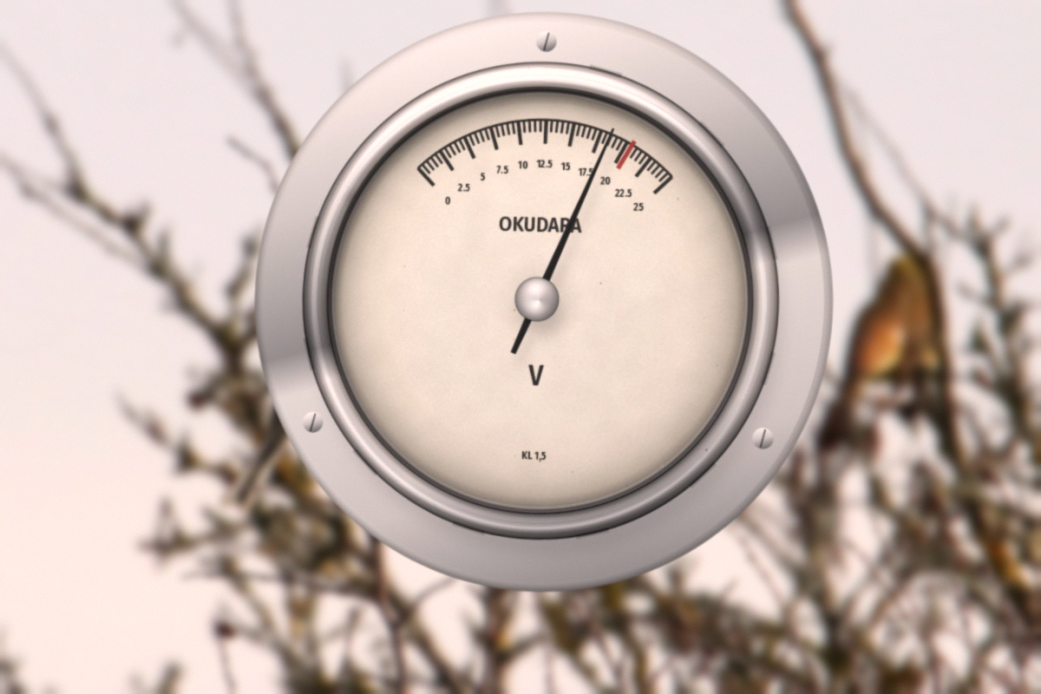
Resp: 18.5,V
